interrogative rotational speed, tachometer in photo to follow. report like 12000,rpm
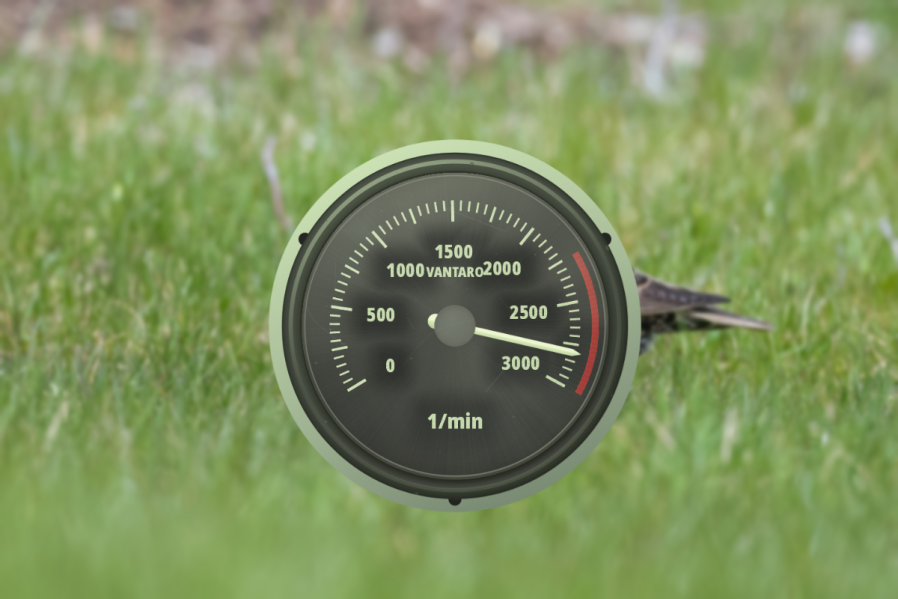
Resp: 2800,rpm
